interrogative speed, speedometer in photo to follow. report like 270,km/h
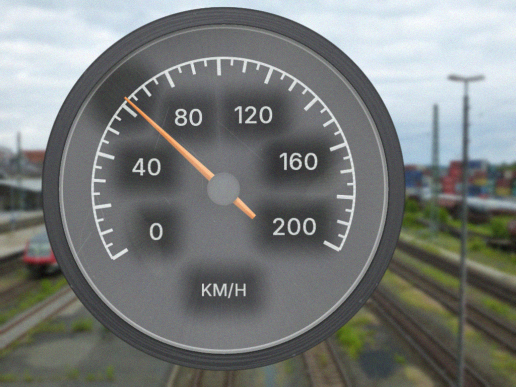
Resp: 62.5,km/h
